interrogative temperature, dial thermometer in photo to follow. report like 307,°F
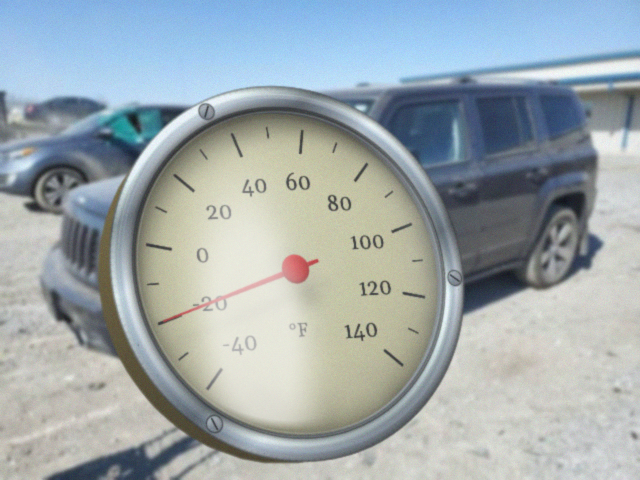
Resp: -20,°F
